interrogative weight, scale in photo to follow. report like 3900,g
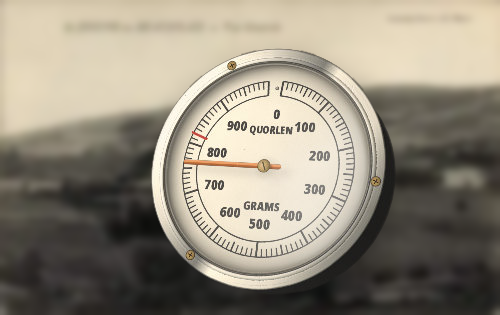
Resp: 760,g
